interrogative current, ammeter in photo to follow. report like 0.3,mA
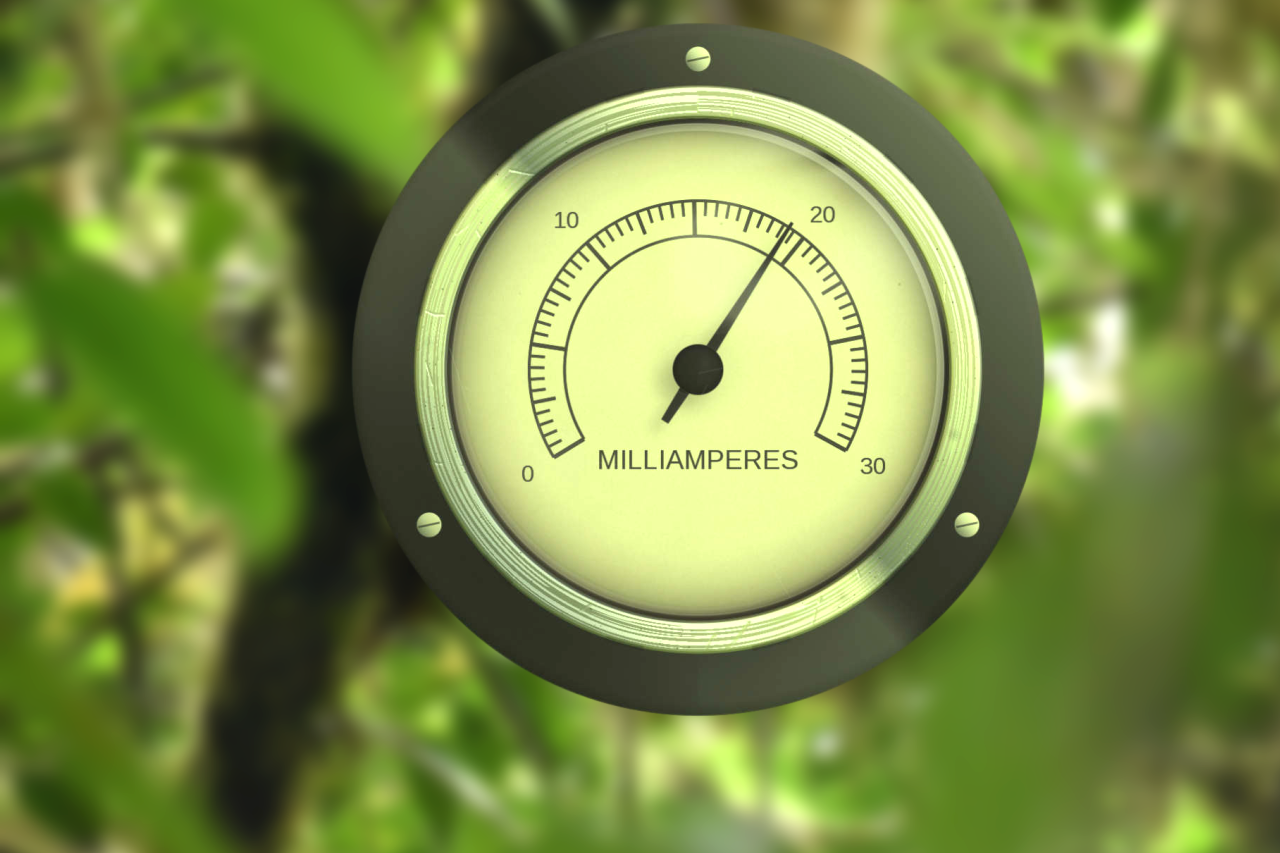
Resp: 19.25,mA
